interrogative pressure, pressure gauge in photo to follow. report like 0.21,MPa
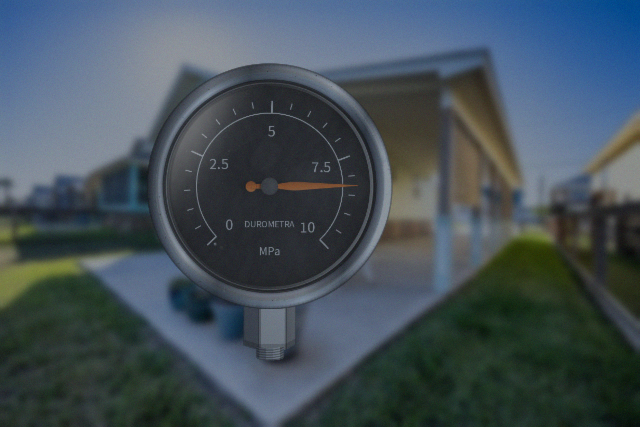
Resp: 8.25,MPa
